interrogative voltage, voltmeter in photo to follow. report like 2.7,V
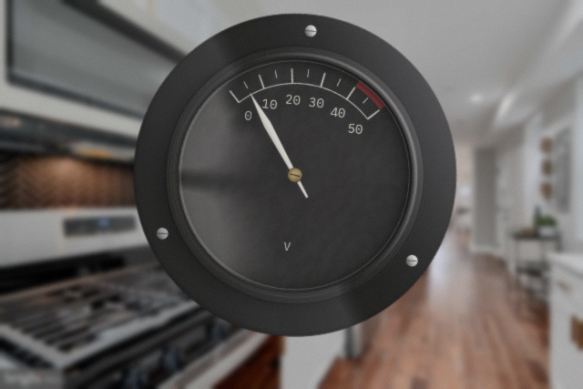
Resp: 5,V
